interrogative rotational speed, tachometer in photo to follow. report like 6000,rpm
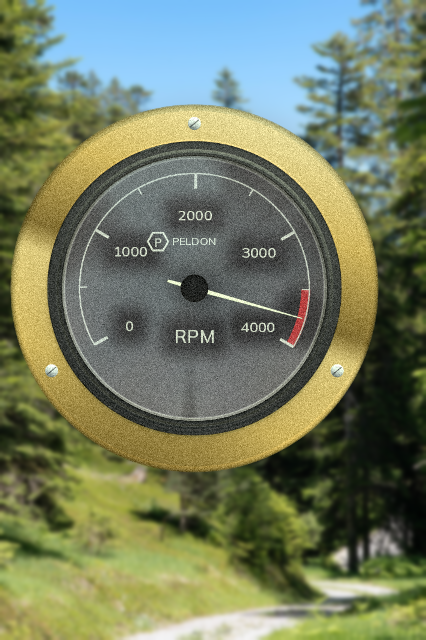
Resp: 3750,rpm
